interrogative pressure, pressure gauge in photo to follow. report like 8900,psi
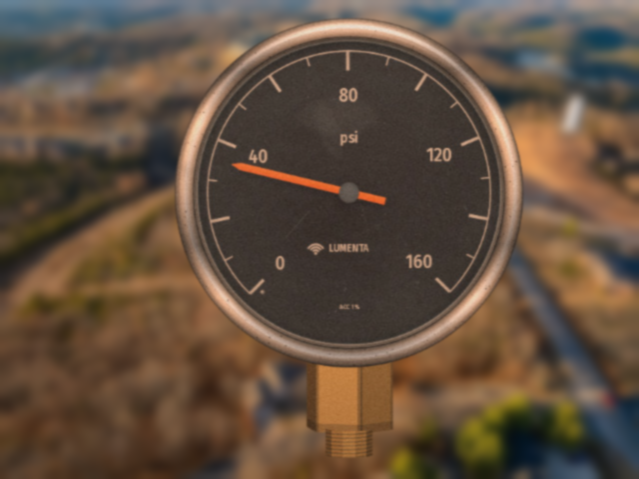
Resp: 35,psi
